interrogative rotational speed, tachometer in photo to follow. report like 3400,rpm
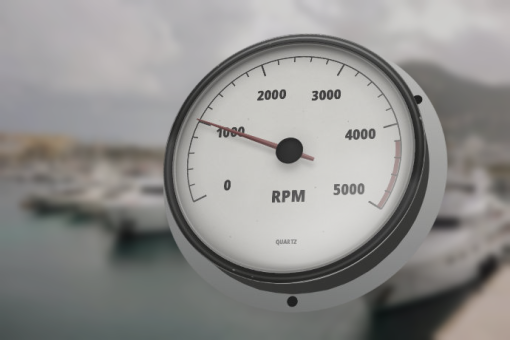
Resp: 1000,rpm
